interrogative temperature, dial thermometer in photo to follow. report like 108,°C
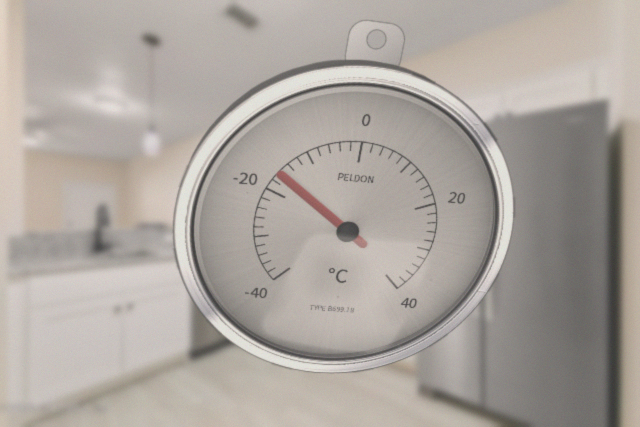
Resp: -16,°C
